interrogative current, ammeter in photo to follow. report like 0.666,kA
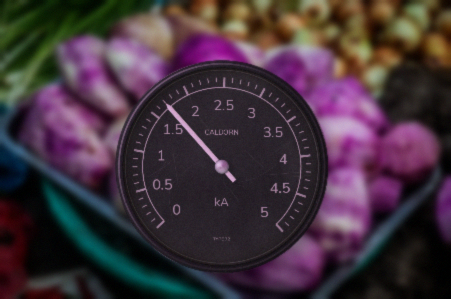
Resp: 1.7,kA
